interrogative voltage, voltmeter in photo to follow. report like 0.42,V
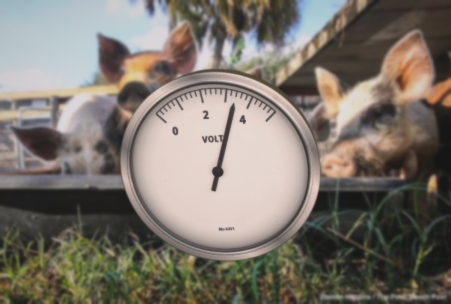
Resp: 3.4,V
